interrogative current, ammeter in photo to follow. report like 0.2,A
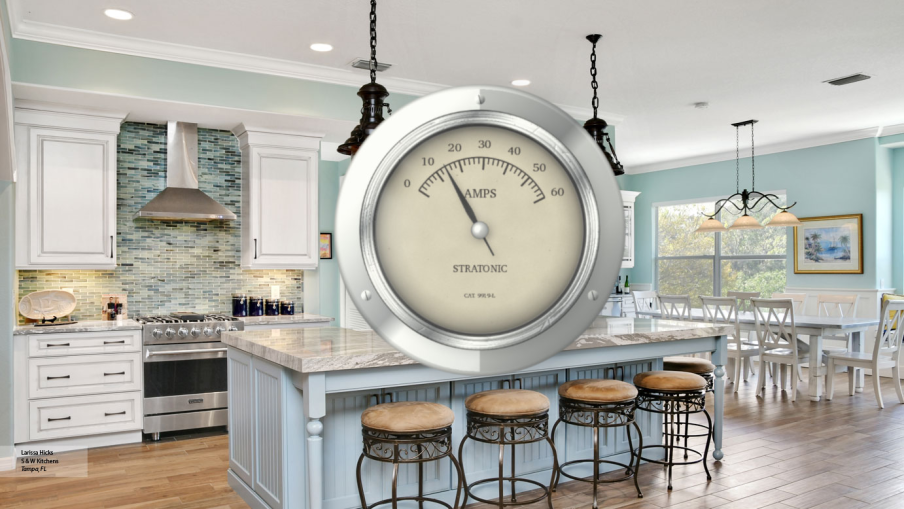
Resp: 14,A
